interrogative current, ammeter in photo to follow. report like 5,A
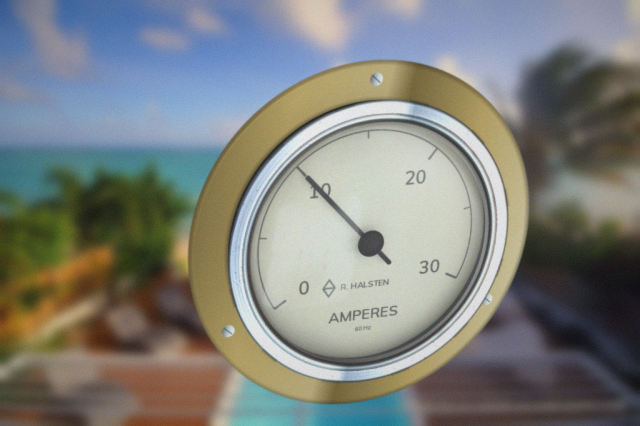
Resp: 10,A
